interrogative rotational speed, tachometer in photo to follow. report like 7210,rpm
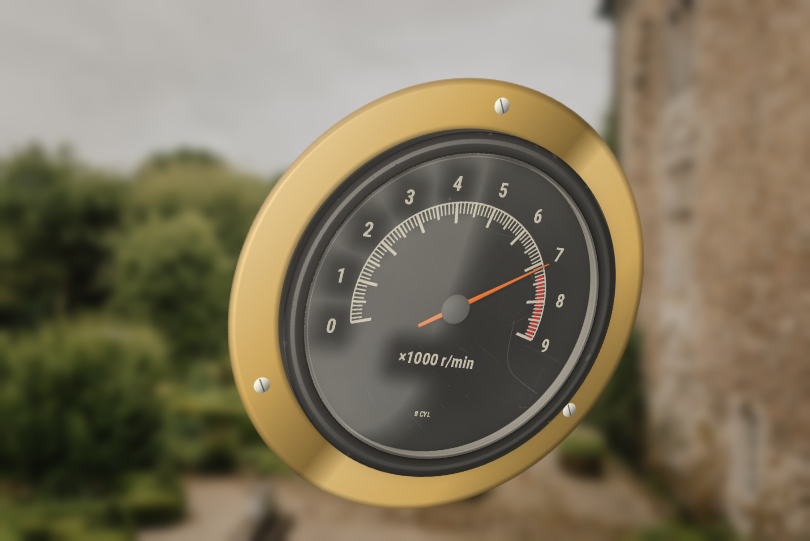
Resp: 7000,rpm
